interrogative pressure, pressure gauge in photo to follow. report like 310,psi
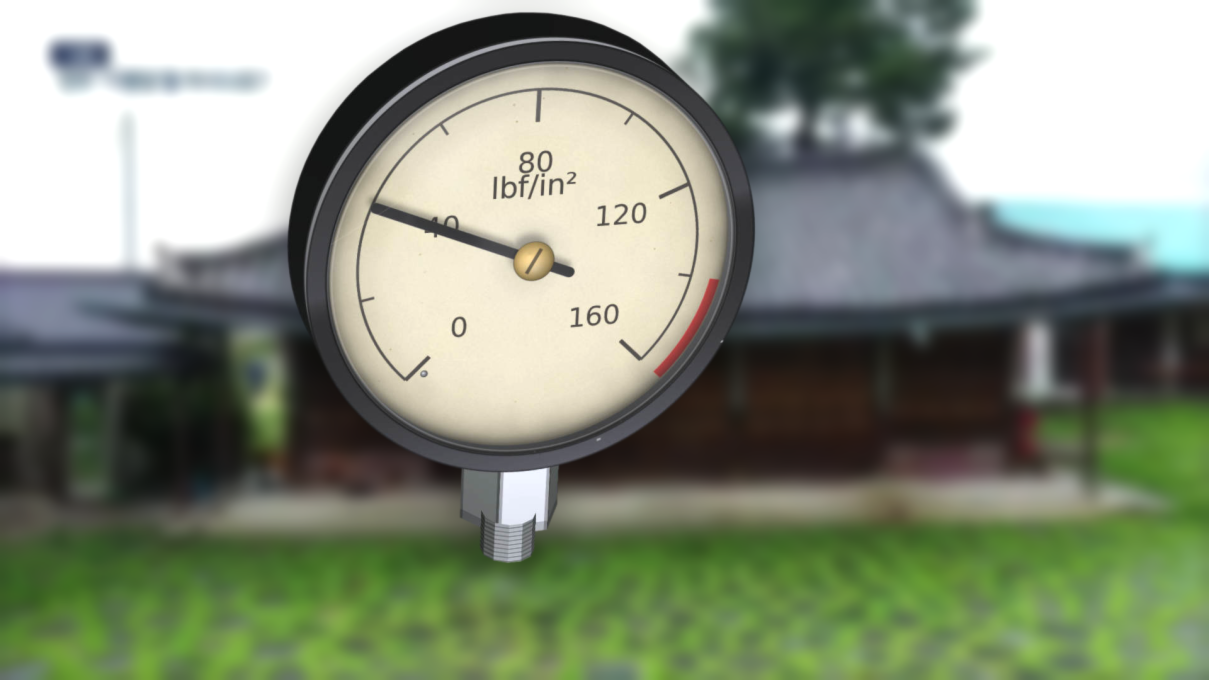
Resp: 40,psi
